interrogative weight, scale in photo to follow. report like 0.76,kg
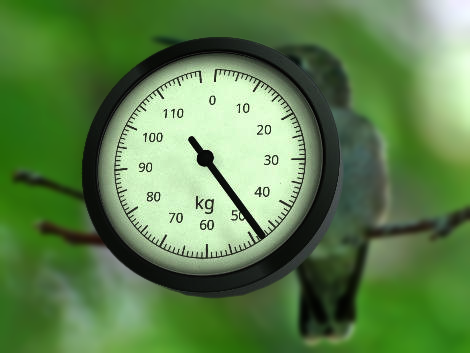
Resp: 48,kg
